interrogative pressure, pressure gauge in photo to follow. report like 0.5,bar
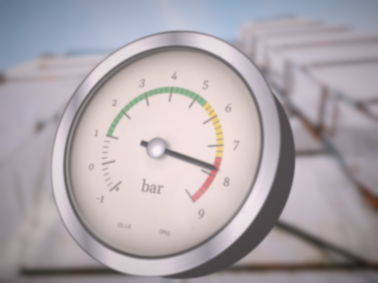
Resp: 7.8,bar
